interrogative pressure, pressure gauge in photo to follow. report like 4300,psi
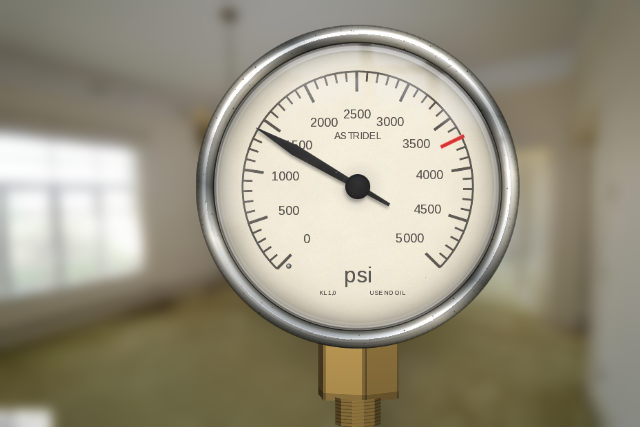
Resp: 1400,psi
